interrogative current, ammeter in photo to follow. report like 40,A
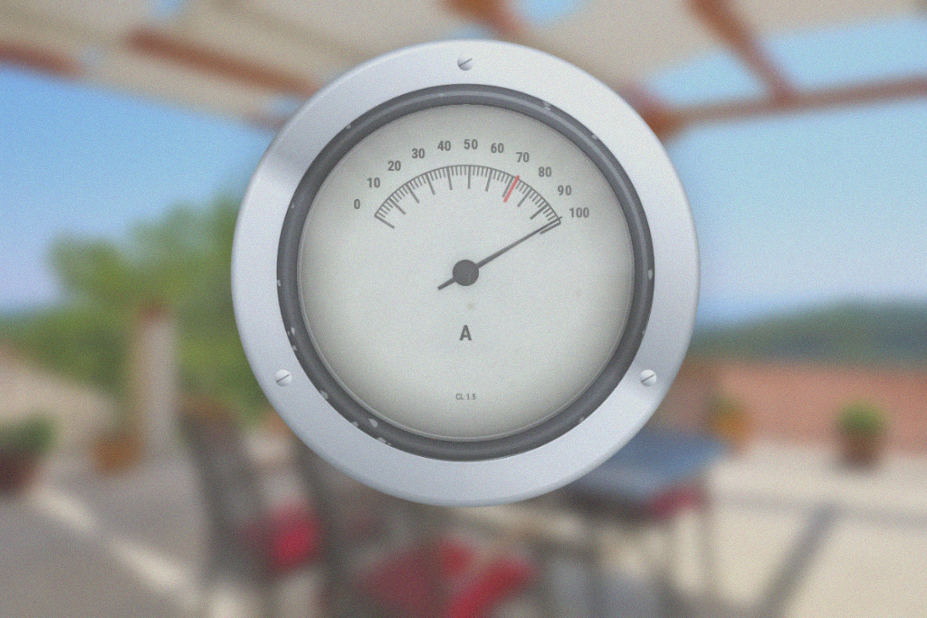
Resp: 98,A
